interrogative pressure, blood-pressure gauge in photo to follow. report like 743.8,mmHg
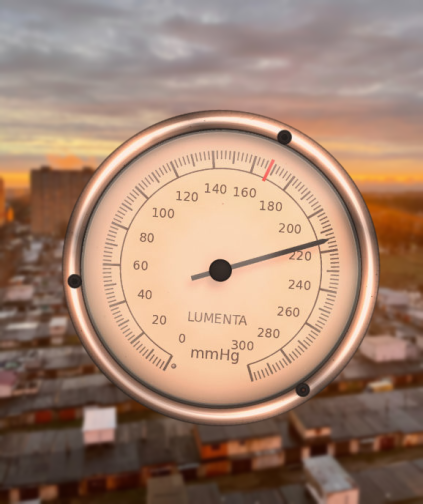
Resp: 214,mmHg
